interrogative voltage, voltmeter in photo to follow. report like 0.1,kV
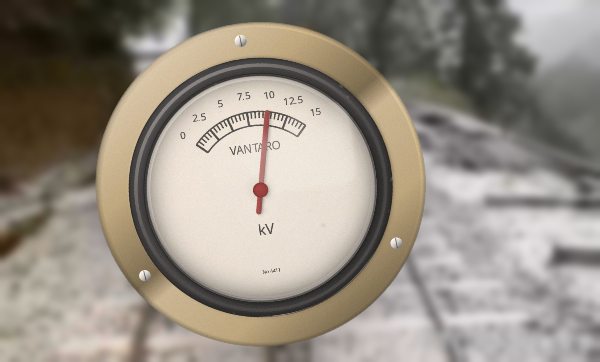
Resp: 10,kV
